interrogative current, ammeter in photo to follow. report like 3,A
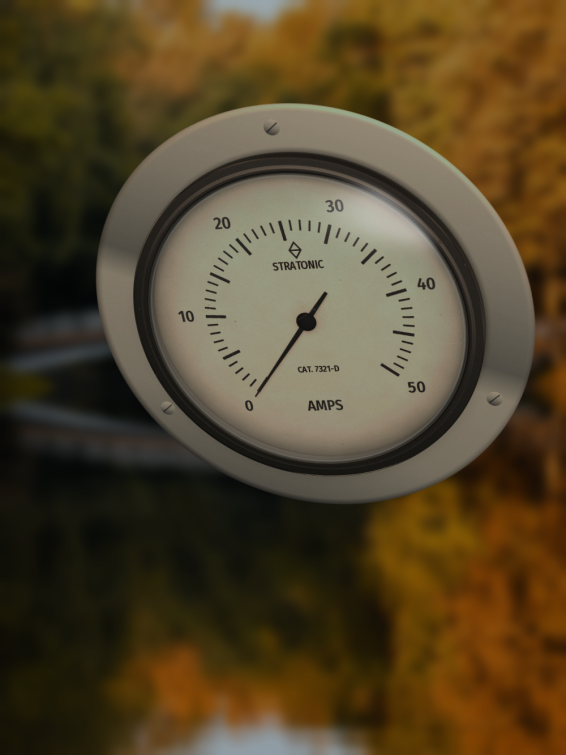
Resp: 0,A
